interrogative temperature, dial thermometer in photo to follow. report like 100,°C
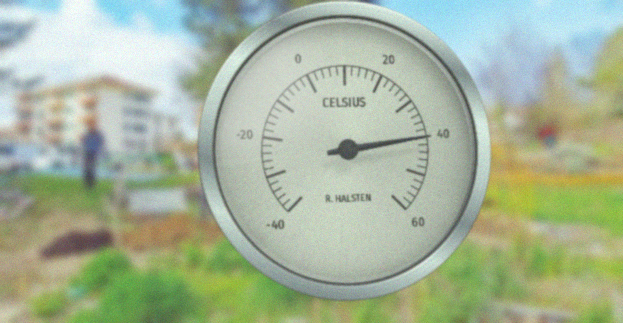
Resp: 40,°C
